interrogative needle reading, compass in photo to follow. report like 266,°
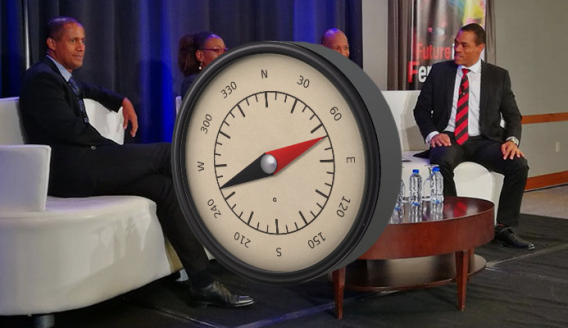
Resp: 70,°
